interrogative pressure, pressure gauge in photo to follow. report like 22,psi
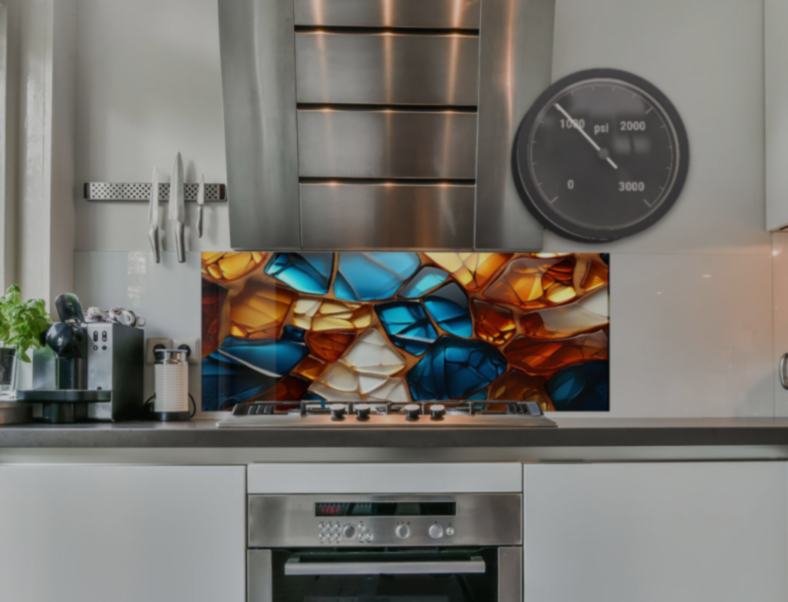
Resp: 1000,psi
